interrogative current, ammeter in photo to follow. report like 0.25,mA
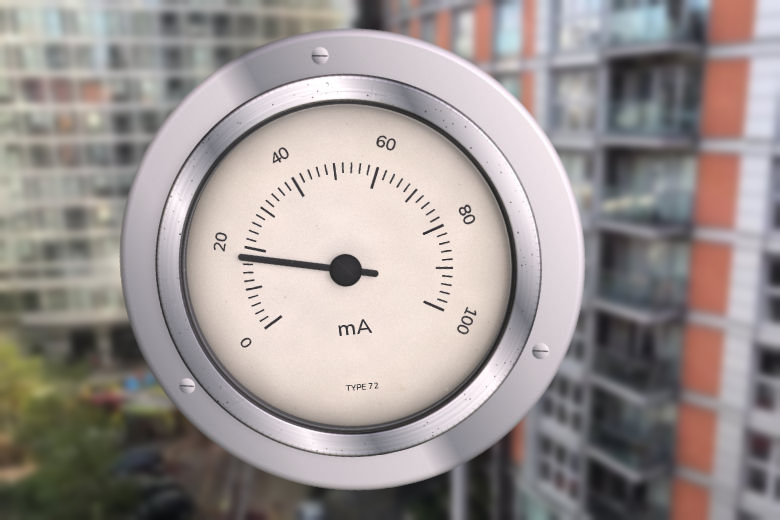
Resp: 18,mA
